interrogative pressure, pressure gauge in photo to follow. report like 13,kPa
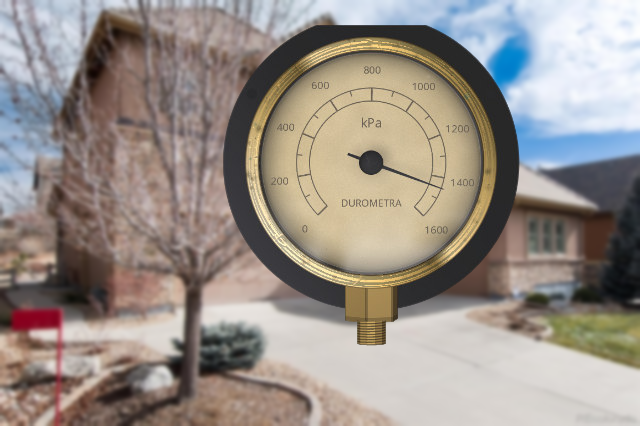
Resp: 1450,kPa
